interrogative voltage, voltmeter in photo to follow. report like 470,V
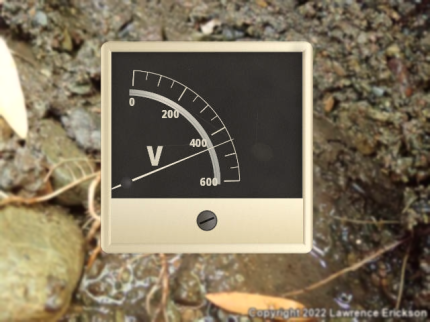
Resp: 450,V
